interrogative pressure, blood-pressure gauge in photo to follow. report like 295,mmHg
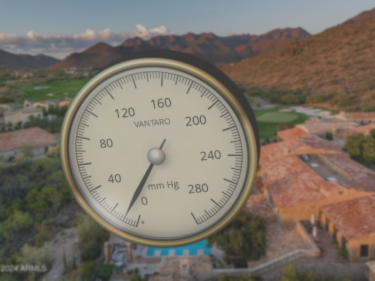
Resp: 10,mmHg
